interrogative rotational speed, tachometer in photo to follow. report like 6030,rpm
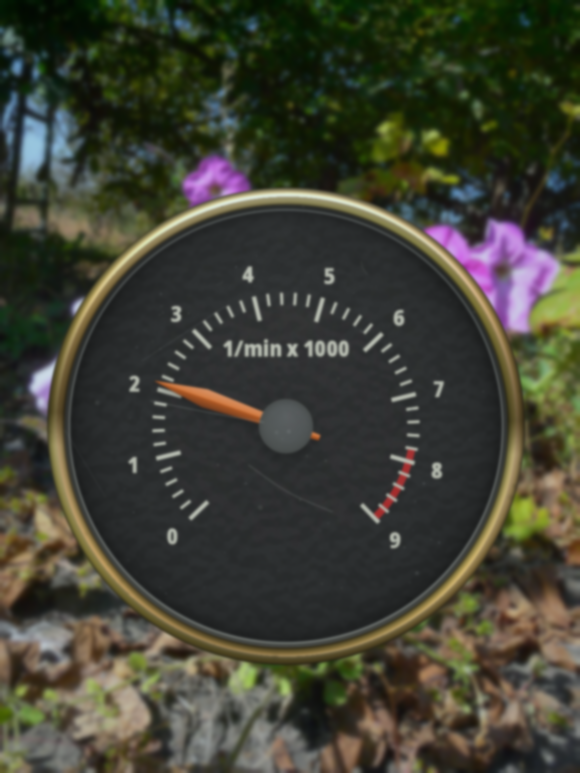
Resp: 2100,rpm
